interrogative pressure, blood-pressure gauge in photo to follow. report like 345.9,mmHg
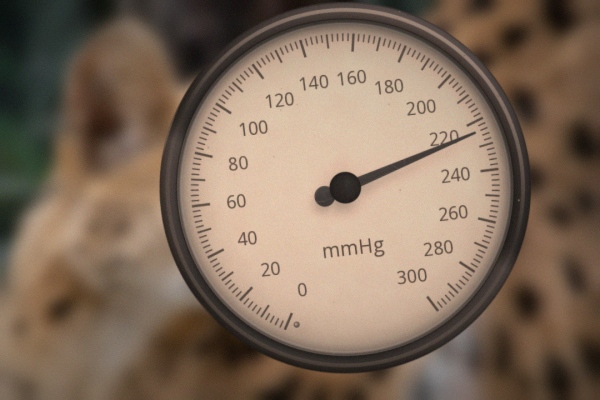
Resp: 224,mmHg
